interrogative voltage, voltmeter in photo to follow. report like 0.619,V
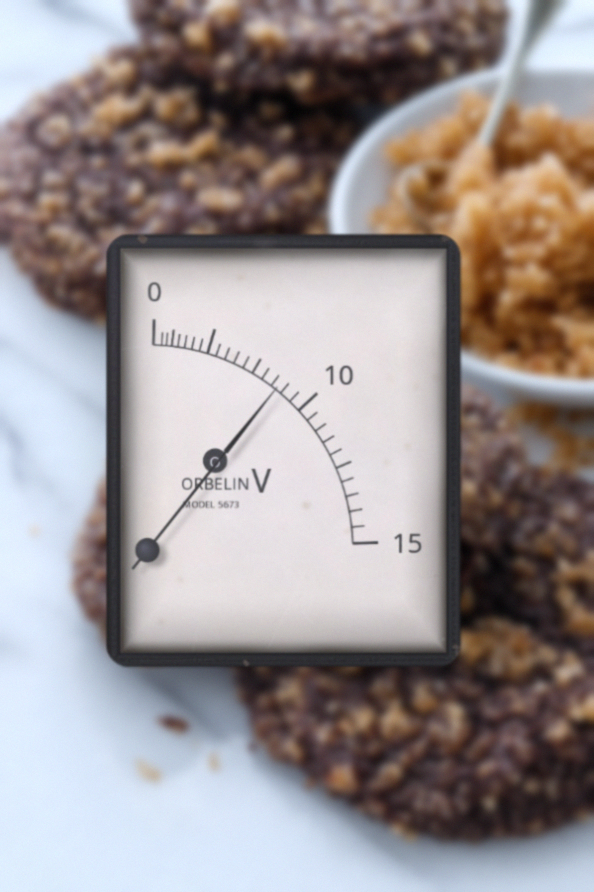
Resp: 8.75,V
